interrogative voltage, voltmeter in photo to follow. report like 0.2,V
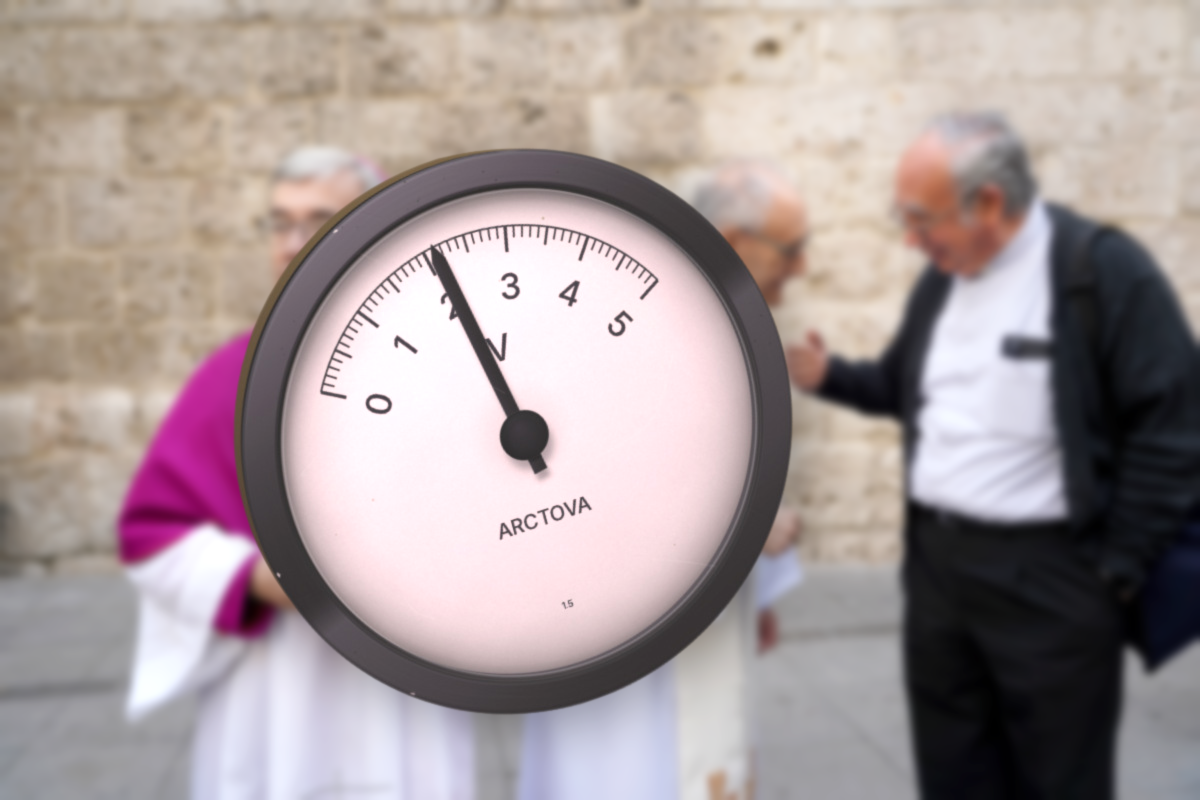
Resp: 2.1,V
